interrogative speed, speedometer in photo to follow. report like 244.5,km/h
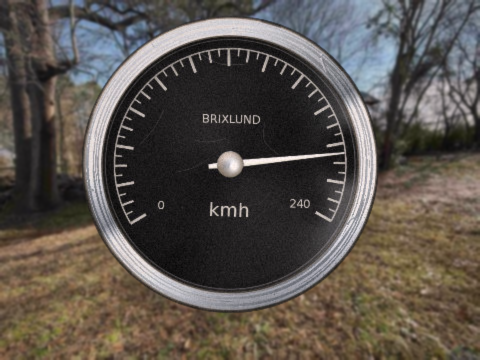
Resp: 205,km/h
